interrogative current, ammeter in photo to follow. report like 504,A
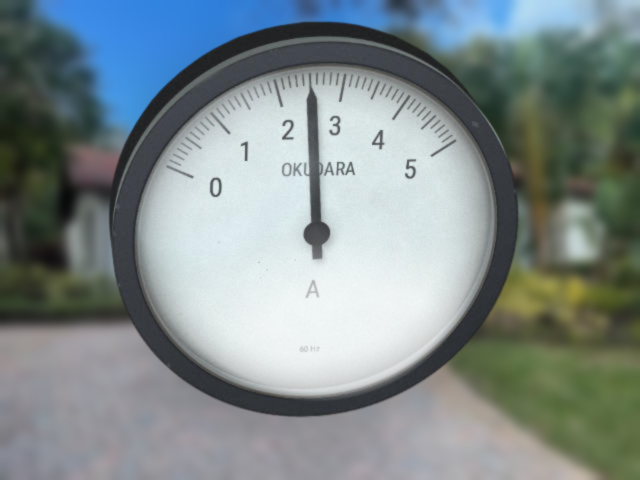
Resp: 2.5,A
